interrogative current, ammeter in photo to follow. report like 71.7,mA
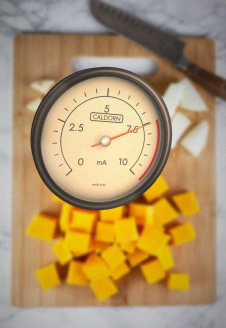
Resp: 7.5,mA
